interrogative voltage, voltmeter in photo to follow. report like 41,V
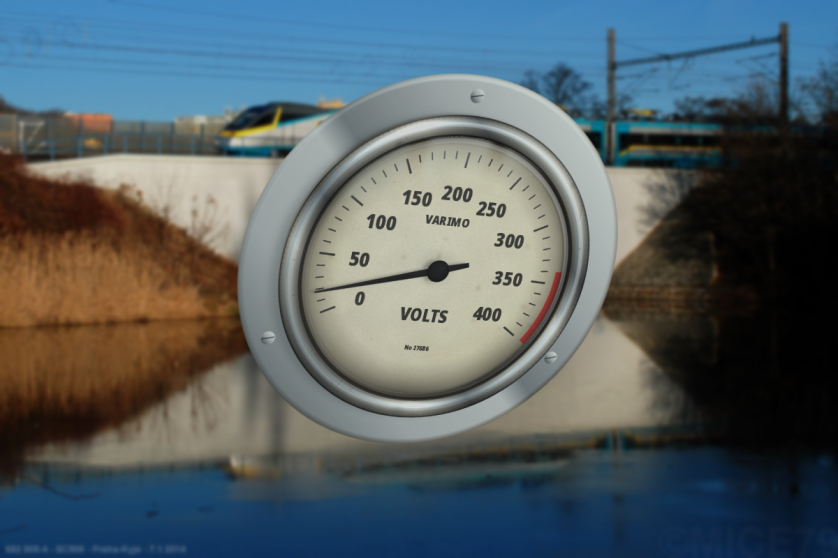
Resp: 20,V
